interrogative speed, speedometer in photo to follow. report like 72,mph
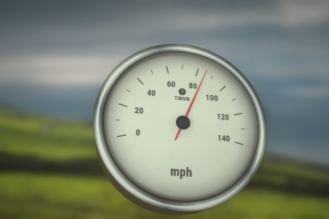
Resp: 85,mph
